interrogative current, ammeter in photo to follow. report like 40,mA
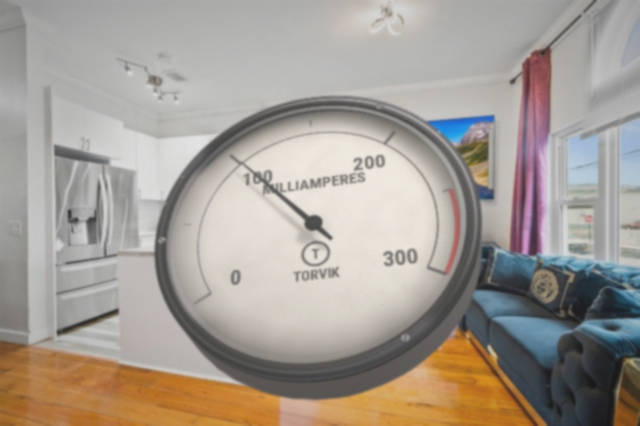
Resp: 100,mA
